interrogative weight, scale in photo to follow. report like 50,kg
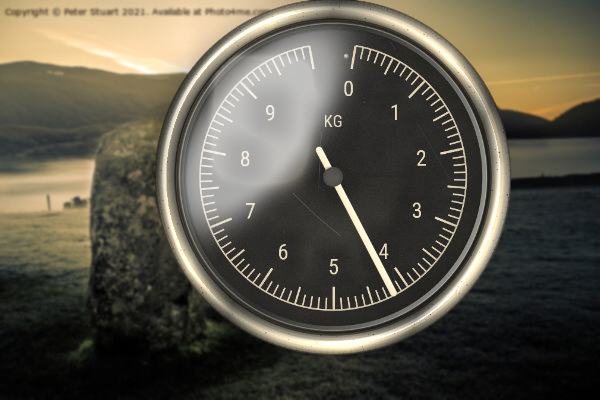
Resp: 4.2,kg
